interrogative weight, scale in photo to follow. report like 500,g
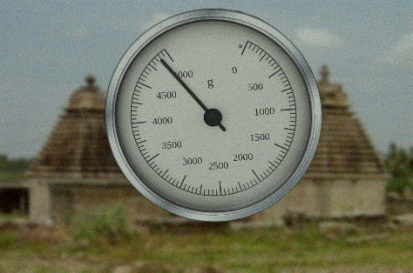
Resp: 4900,g
